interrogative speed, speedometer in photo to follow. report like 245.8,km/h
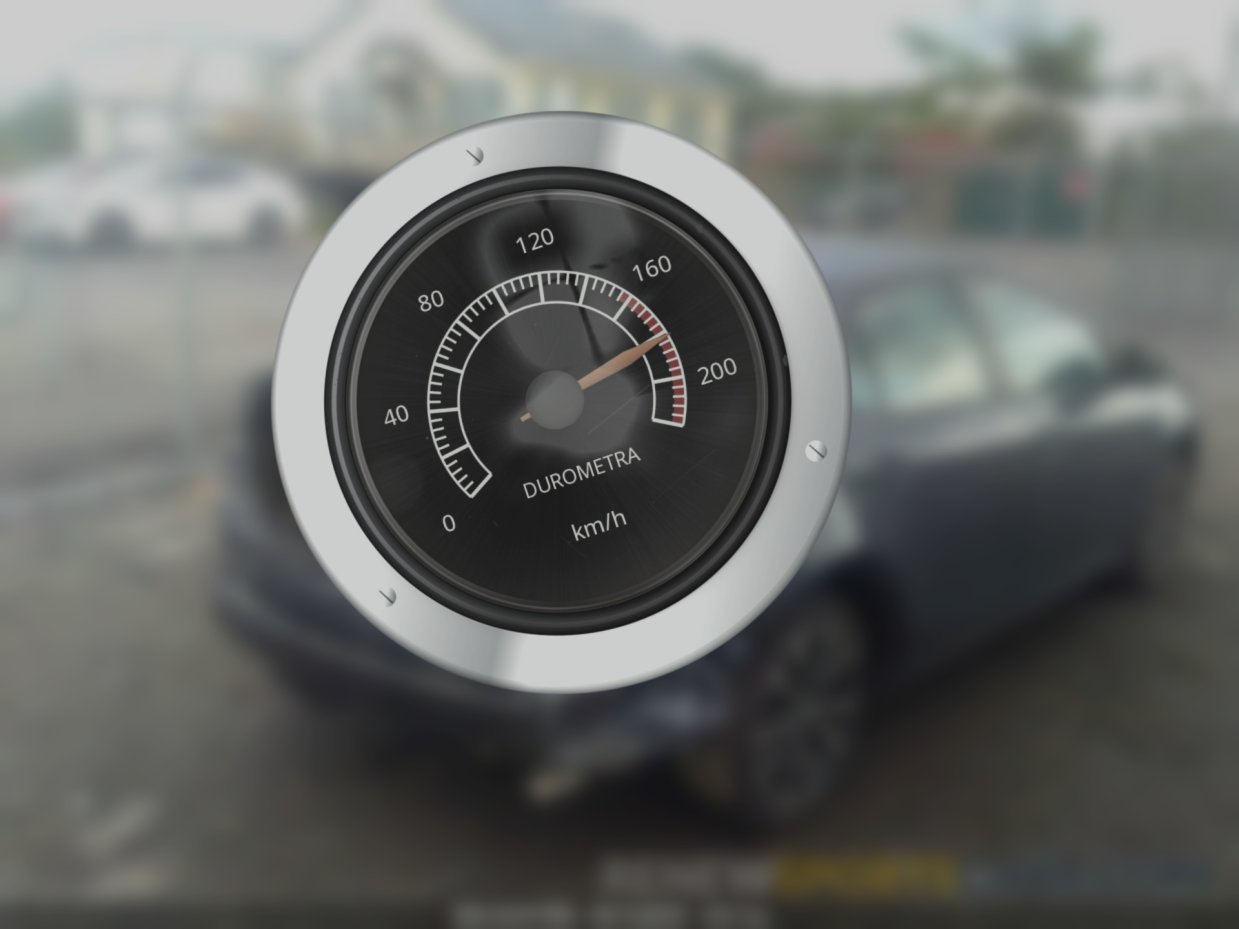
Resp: 182,km/h
